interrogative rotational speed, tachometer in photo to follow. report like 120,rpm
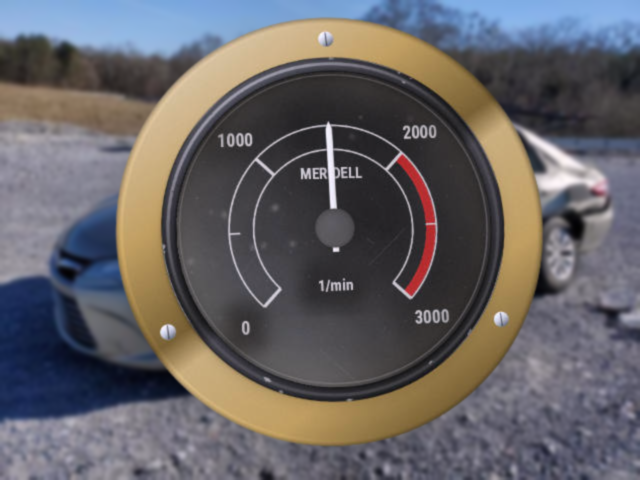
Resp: 1500,rpm
